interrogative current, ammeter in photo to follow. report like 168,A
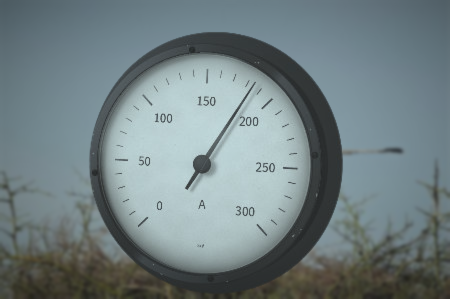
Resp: 185,A
